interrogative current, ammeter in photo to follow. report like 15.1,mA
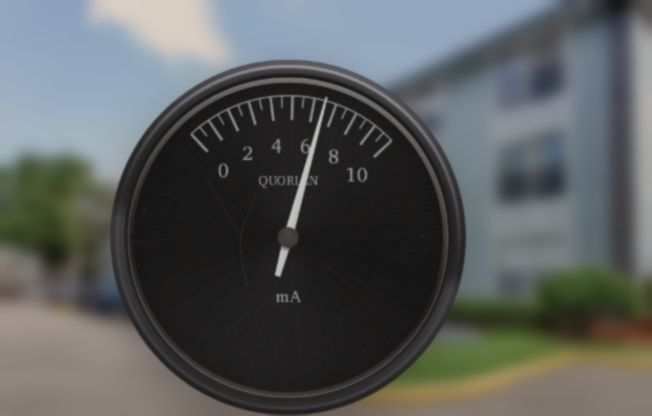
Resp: 6.5,mA
